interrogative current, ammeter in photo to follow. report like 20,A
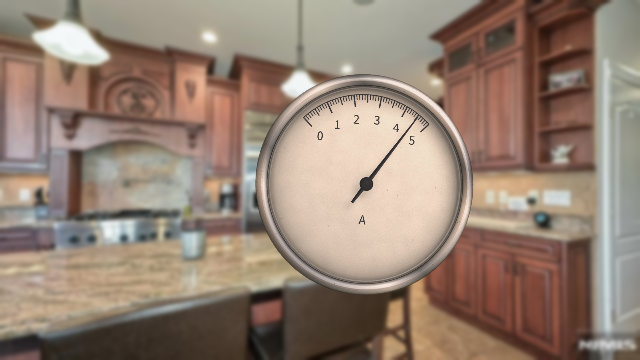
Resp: 4.5,A
